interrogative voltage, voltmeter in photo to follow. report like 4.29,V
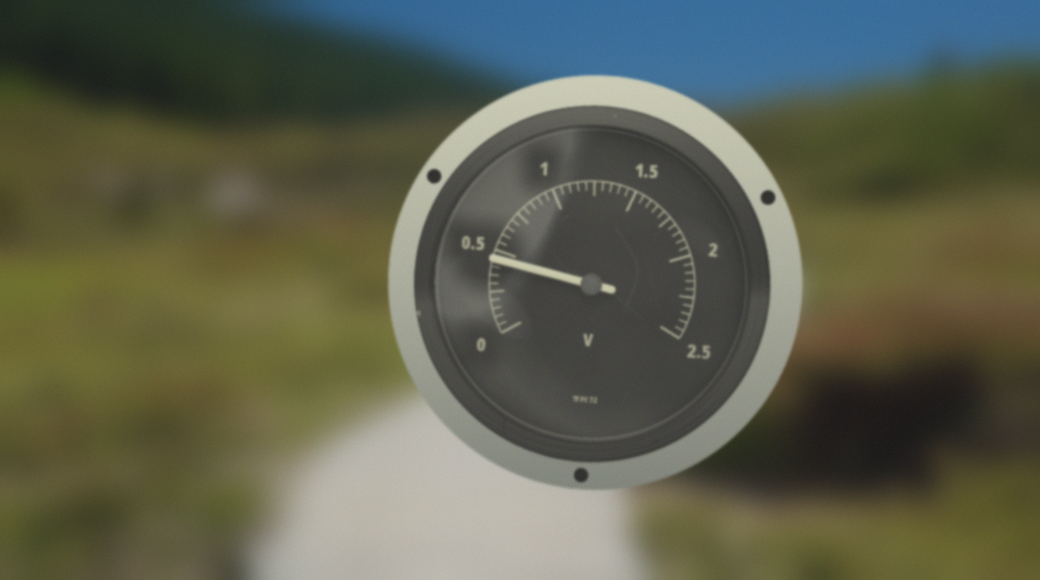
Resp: 0.45,V
